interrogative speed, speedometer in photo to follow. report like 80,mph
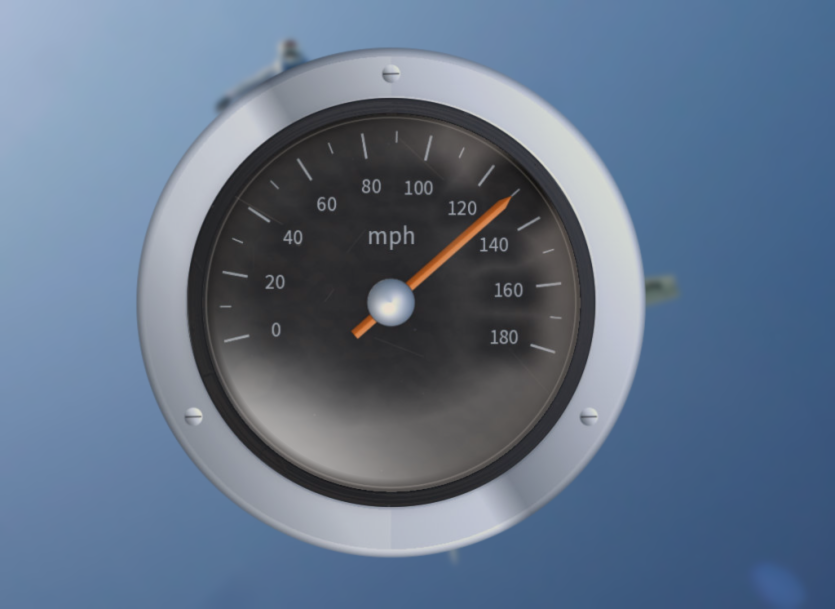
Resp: 130,mph
